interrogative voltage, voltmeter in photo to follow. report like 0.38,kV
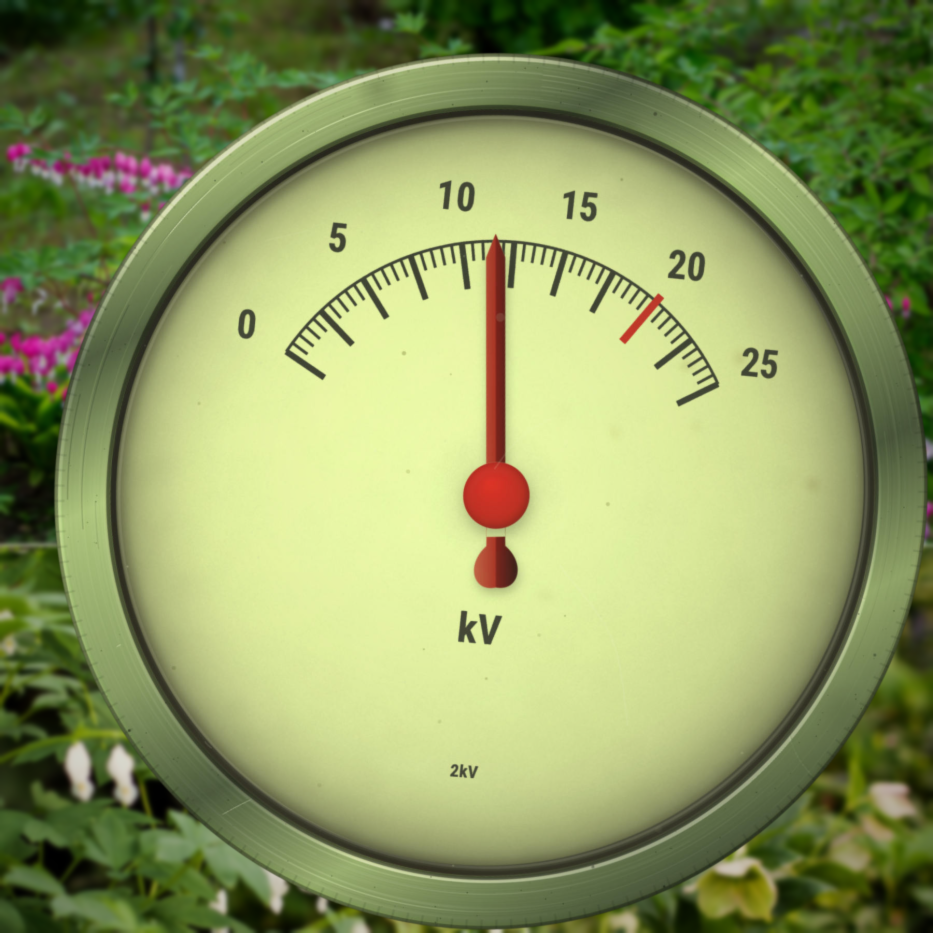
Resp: 11.5,kV
